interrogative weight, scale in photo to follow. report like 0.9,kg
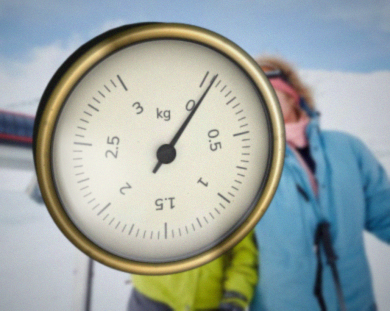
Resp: 0.05,kg
